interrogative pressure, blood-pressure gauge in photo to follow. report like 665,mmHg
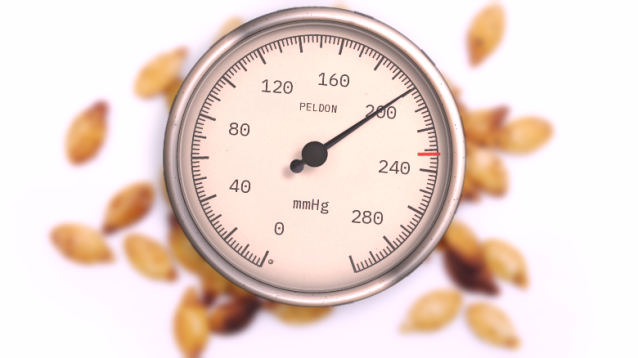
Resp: 200,mmHg
